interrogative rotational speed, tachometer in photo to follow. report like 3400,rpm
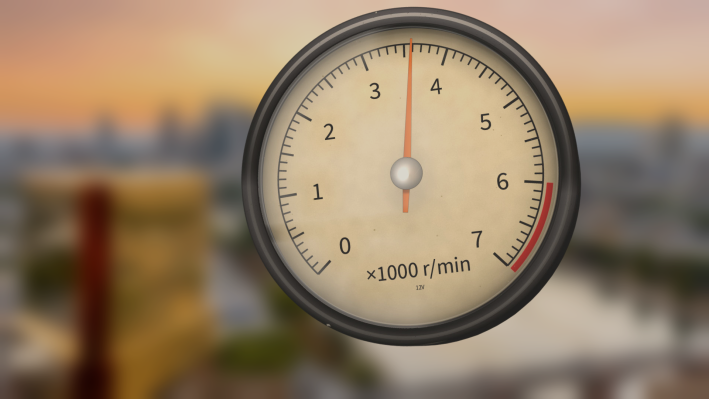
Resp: 3600,rpm
